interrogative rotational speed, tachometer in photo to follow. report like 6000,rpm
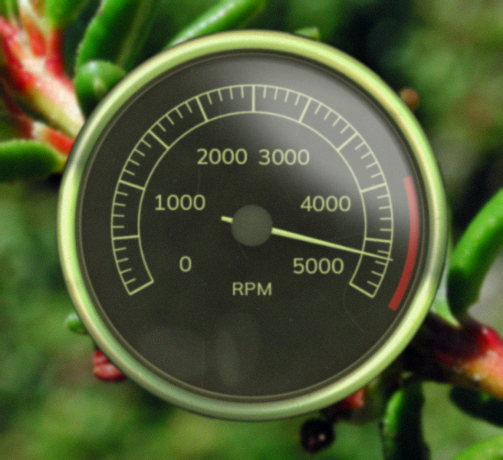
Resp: 4650,rpm
